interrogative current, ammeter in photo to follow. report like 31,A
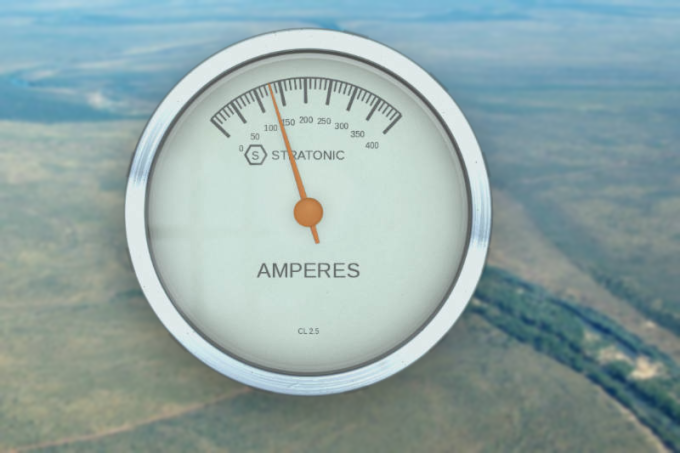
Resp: 130,A
